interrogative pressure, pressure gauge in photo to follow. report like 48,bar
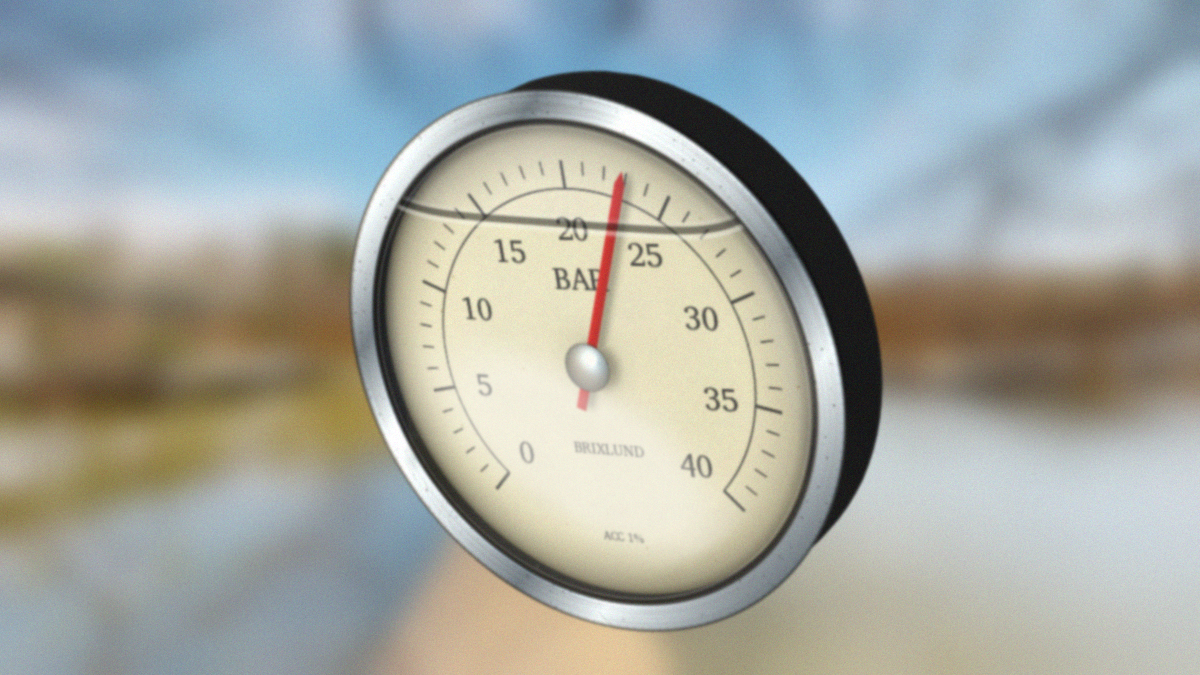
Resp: 23,bar
